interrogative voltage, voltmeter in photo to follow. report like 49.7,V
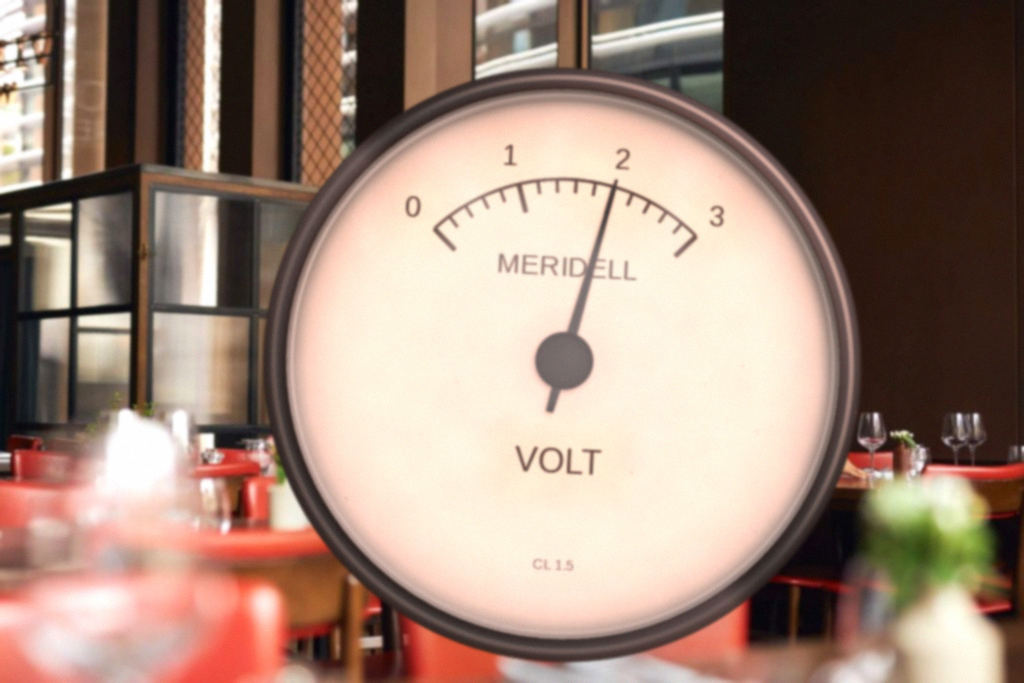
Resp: 2,V
